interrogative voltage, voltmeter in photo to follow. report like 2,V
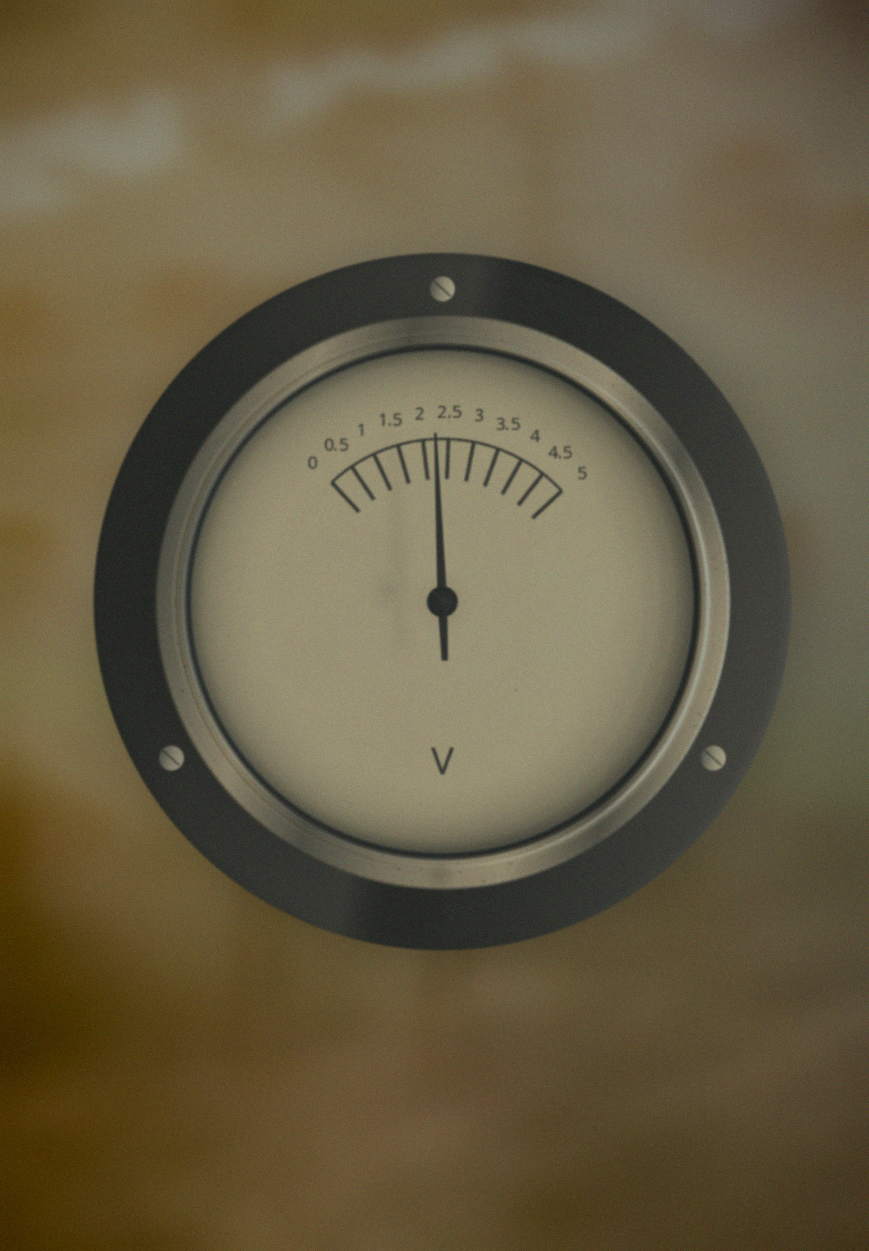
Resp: 2.25,V
